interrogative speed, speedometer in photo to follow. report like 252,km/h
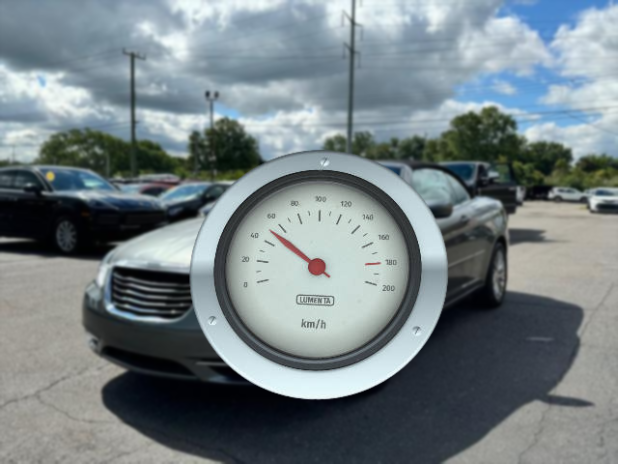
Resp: 50,km/h
